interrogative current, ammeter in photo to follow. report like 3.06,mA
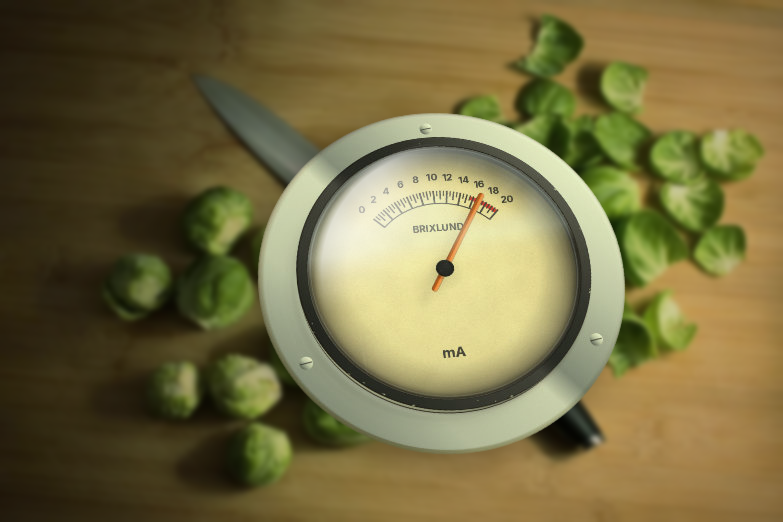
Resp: 17,mA
